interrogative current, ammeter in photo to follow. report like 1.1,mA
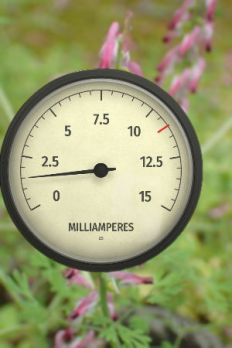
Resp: 1.5,mA
